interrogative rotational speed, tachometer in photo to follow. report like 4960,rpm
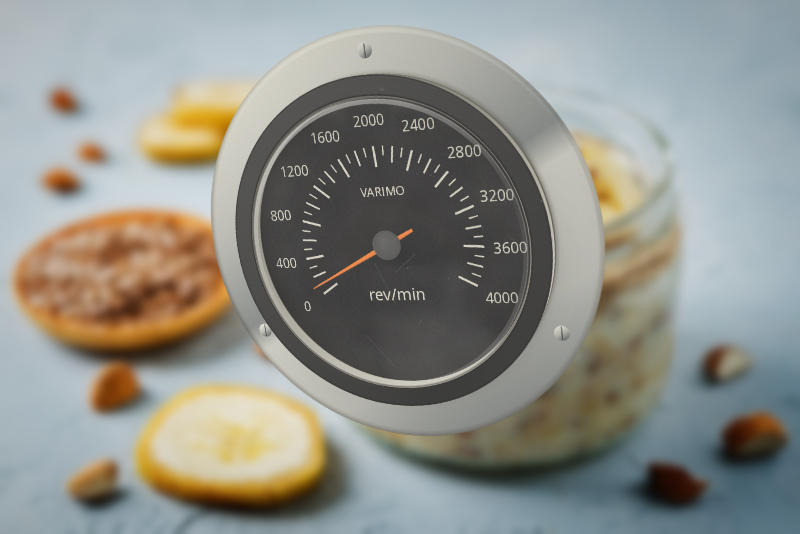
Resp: 100,rpm
